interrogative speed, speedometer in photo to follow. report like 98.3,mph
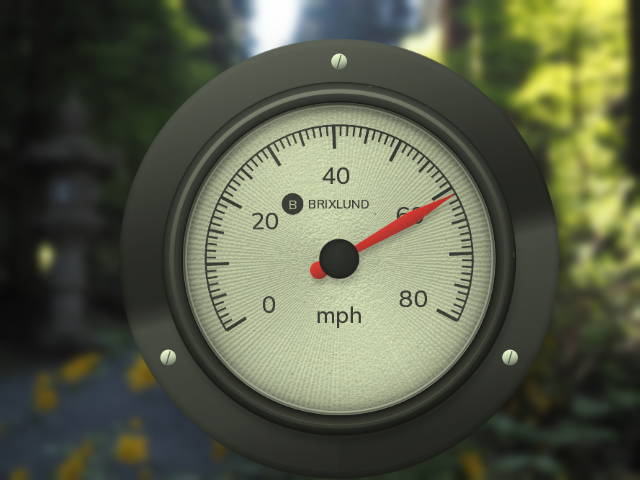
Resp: 61,mph
